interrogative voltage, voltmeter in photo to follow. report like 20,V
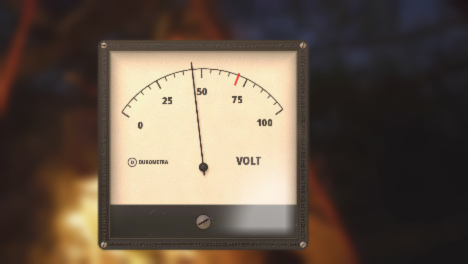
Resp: 45,V
